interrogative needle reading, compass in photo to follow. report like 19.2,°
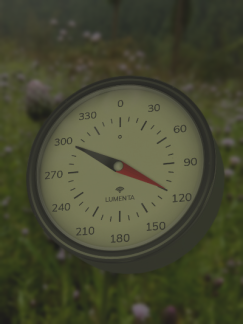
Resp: 120,°
